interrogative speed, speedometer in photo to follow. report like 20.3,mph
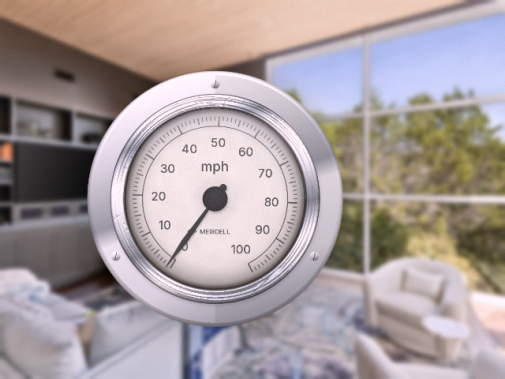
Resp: 1,mph
